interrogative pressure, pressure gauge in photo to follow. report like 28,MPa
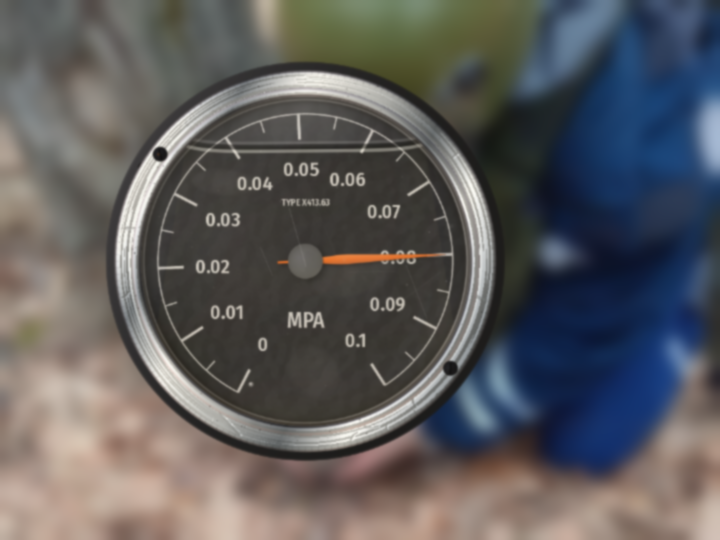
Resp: 0.08,MPa
